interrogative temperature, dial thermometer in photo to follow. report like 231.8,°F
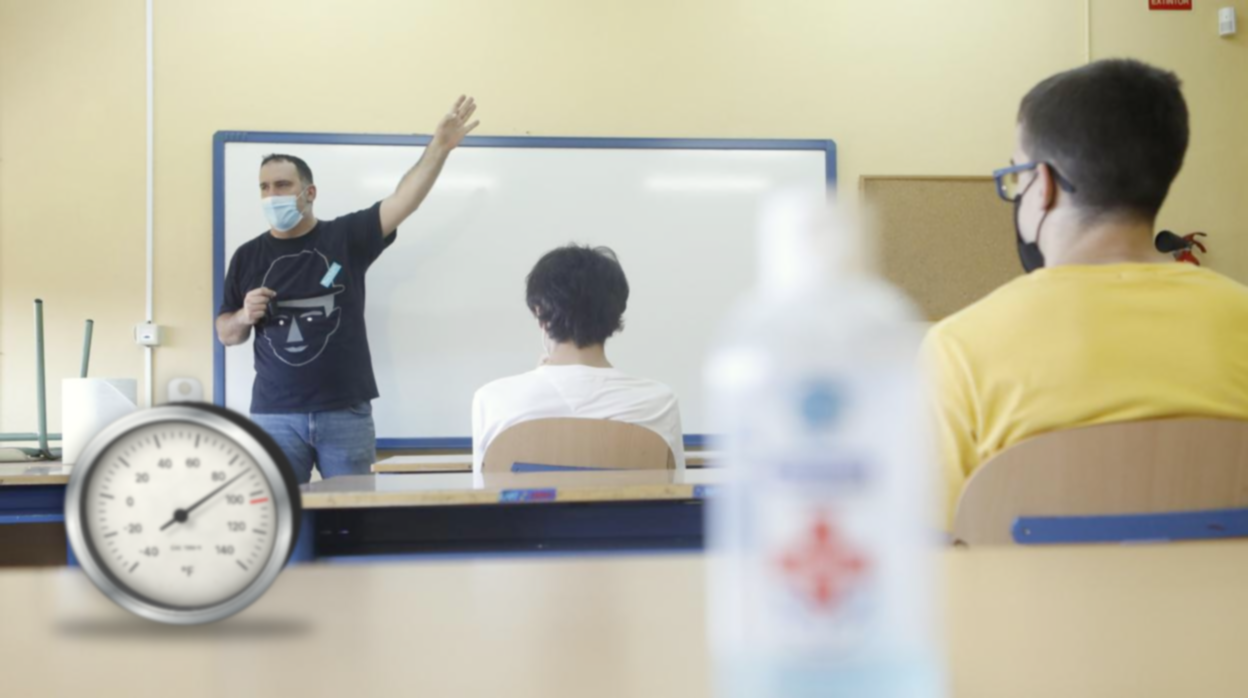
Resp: 88,°F
